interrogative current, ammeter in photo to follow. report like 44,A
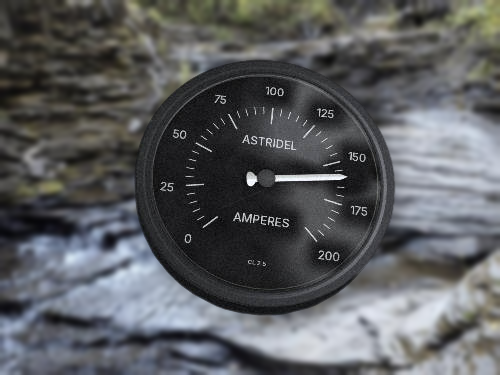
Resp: 160,A
